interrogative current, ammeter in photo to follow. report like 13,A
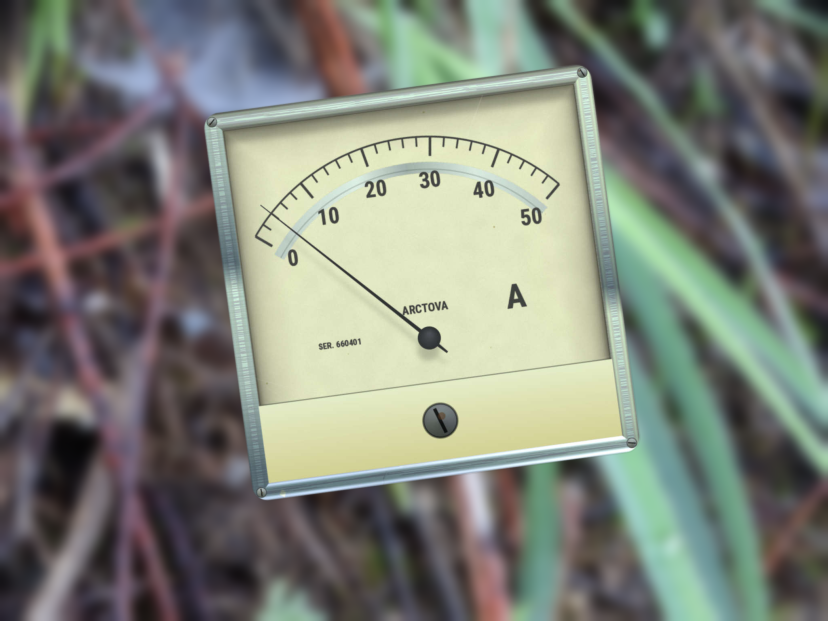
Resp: 4,A
